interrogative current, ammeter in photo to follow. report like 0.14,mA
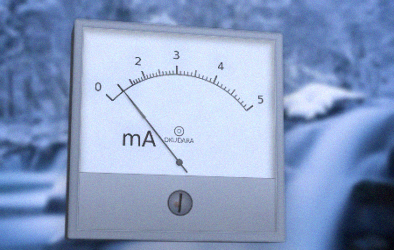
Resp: 1,mA
